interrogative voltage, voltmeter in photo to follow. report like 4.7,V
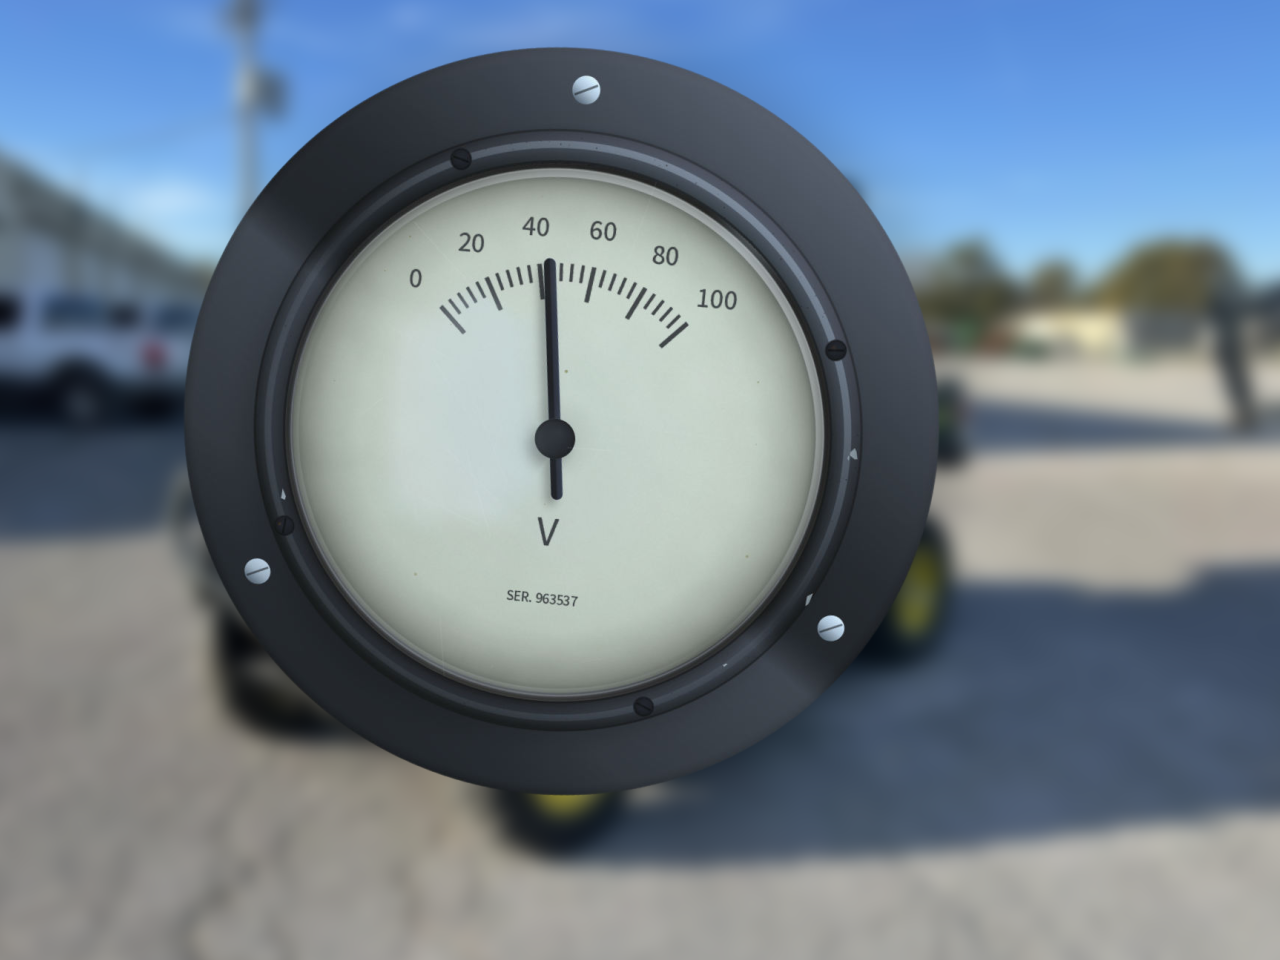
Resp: 44,V
